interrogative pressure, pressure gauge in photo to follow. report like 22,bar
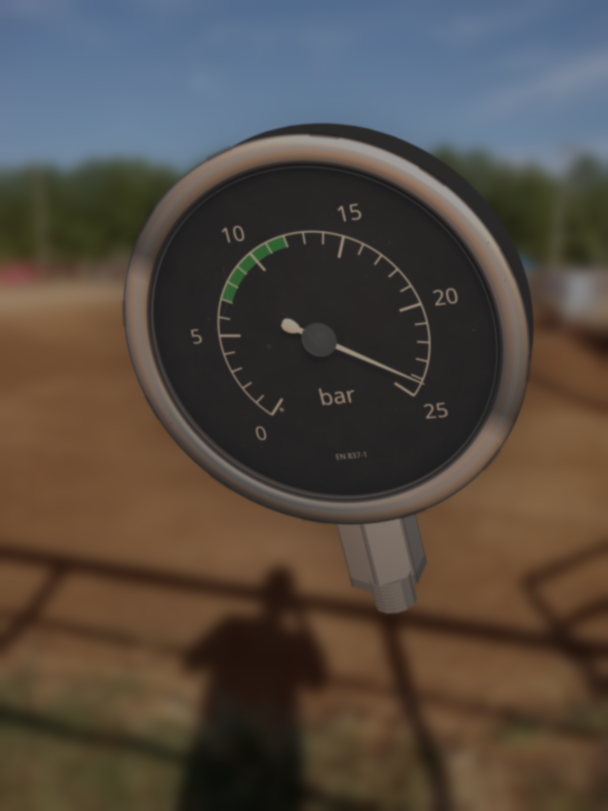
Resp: 24,bar
